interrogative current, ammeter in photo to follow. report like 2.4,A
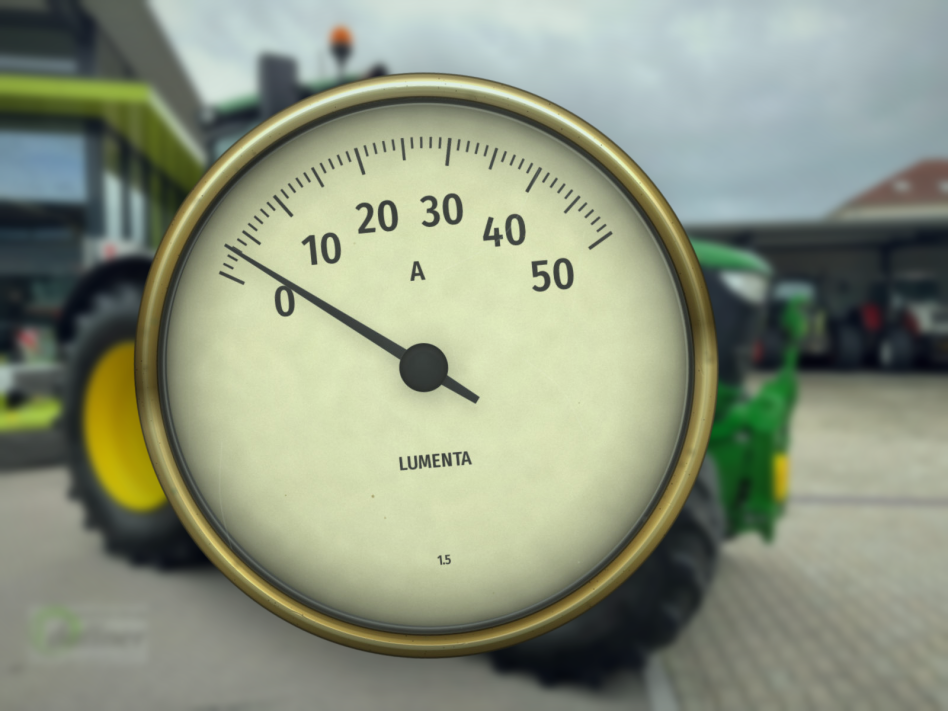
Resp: 3,A
